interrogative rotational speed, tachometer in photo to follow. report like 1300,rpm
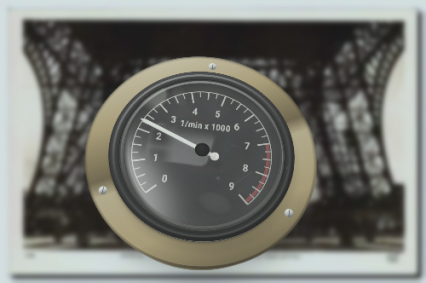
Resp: 2250,rpm
